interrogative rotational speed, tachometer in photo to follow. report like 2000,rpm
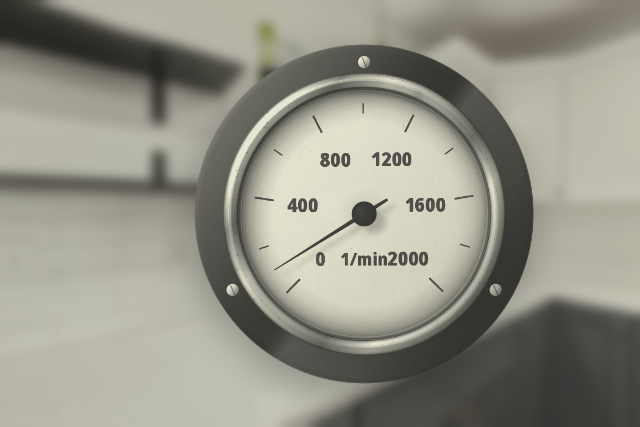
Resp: 100,rpm
